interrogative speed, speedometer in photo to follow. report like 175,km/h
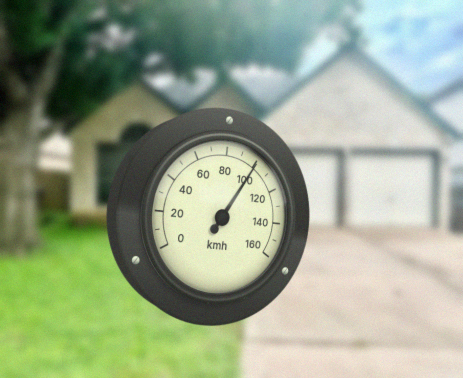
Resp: 100,km/h
